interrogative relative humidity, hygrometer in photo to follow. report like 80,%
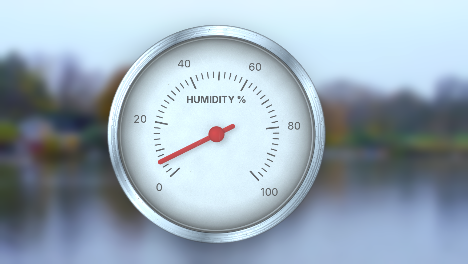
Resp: 6,%
